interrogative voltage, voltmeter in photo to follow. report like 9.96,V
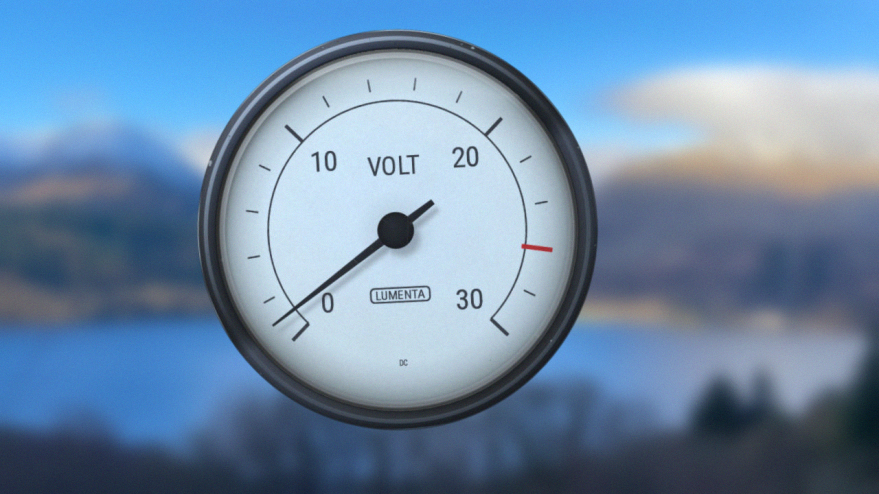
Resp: 1,V
